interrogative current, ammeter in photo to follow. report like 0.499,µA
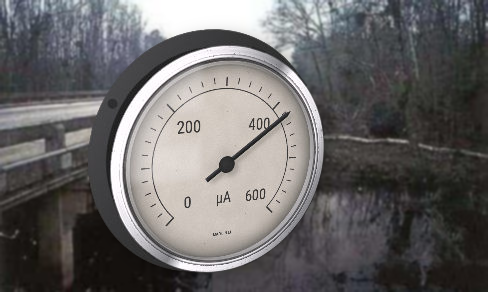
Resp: 420,µA
